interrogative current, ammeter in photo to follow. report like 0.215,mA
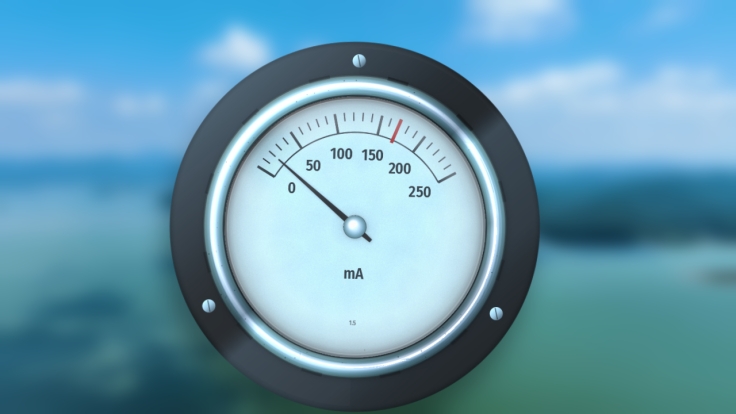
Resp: 20,mA
